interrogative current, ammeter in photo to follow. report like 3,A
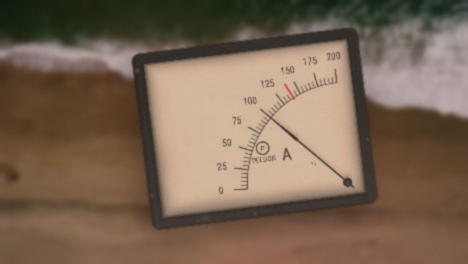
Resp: 100,A
